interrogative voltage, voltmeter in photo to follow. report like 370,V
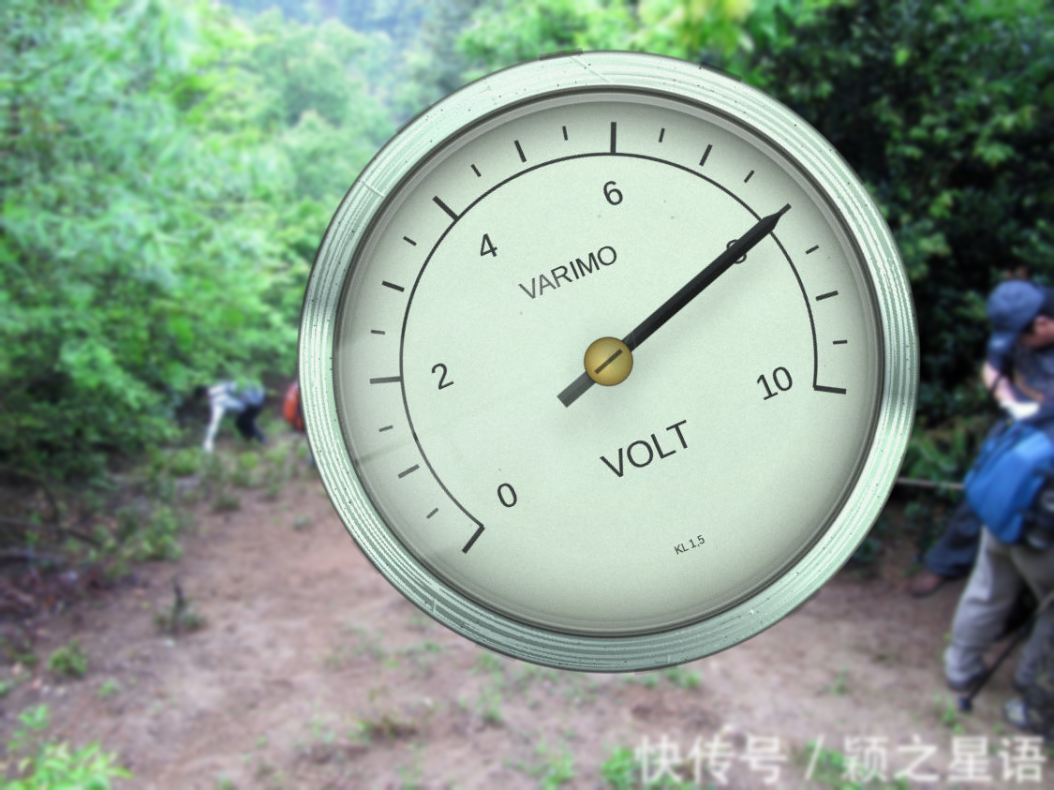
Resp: 8,V
